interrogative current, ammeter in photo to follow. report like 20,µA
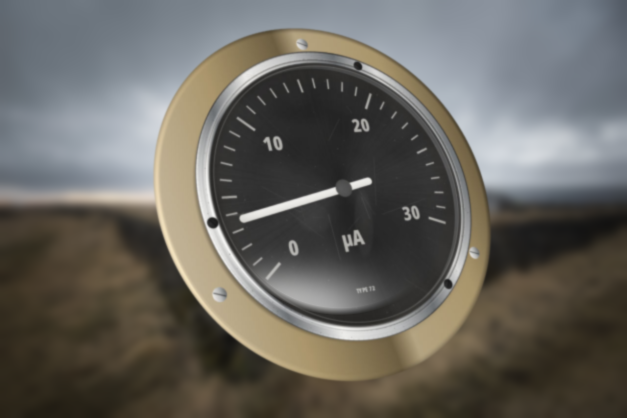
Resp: 3.5,µA
